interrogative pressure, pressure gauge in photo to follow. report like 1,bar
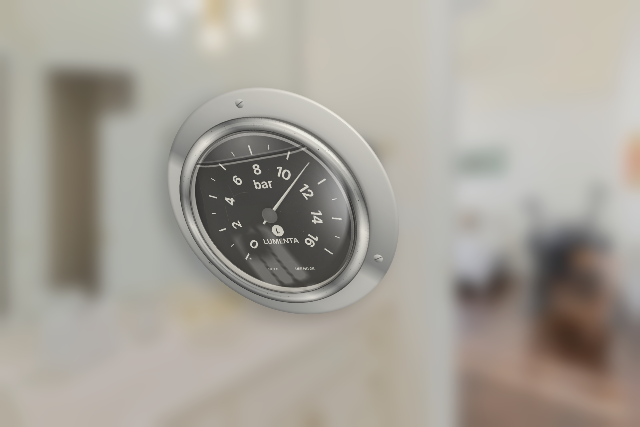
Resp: 11,bar
